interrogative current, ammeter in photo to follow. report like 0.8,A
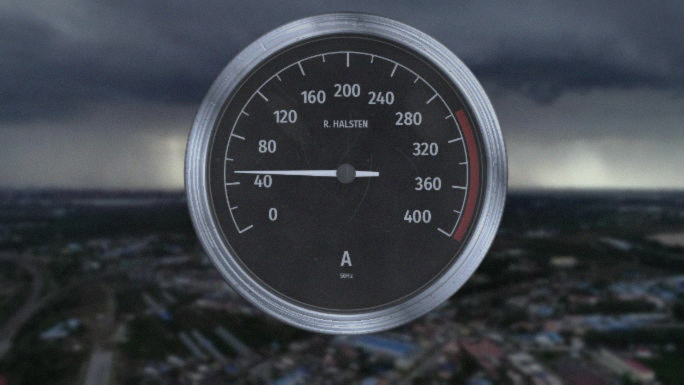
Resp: 50,A
